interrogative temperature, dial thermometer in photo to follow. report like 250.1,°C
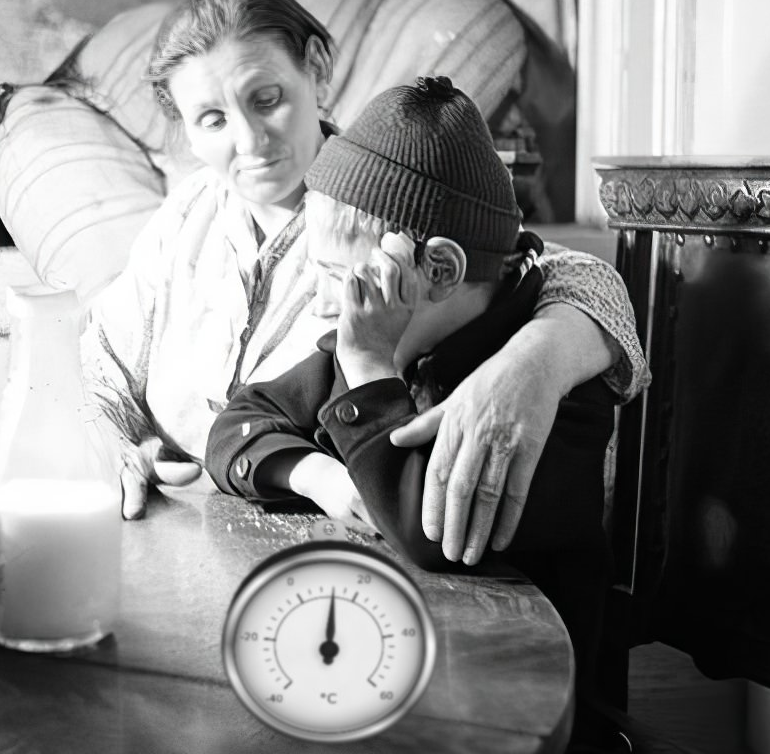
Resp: 12,°C
